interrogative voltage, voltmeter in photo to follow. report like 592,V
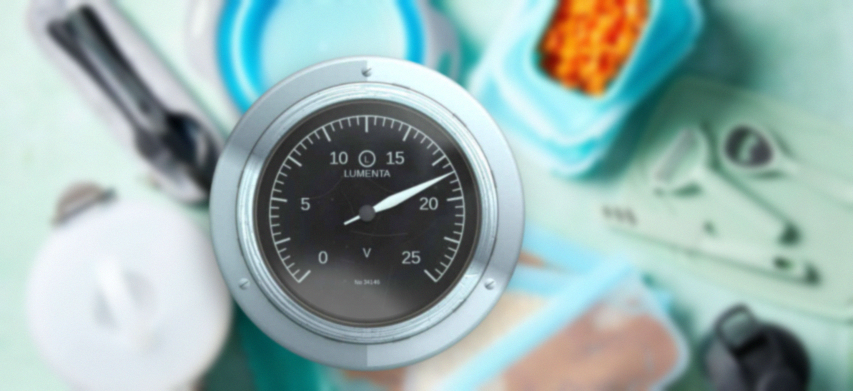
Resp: 18.5,V
